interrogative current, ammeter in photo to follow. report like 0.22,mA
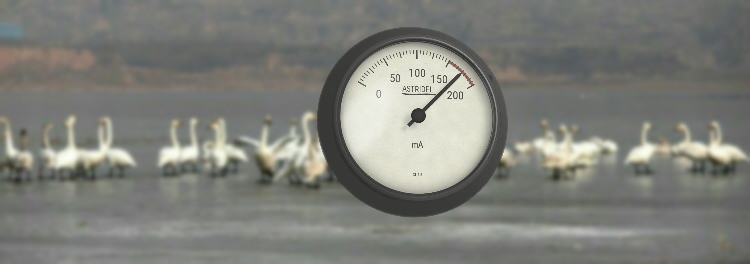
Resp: 175,mA
